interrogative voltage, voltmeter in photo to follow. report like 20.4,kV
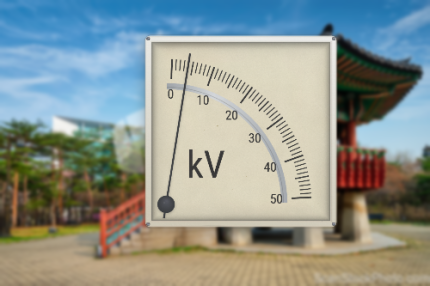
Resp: 4,kV
